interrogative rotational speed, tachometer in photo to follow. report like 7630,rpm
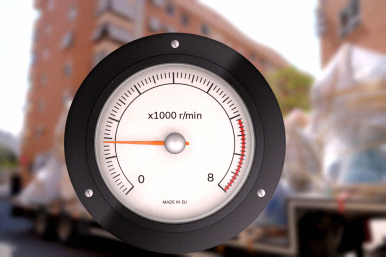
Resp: 1400,rpm
